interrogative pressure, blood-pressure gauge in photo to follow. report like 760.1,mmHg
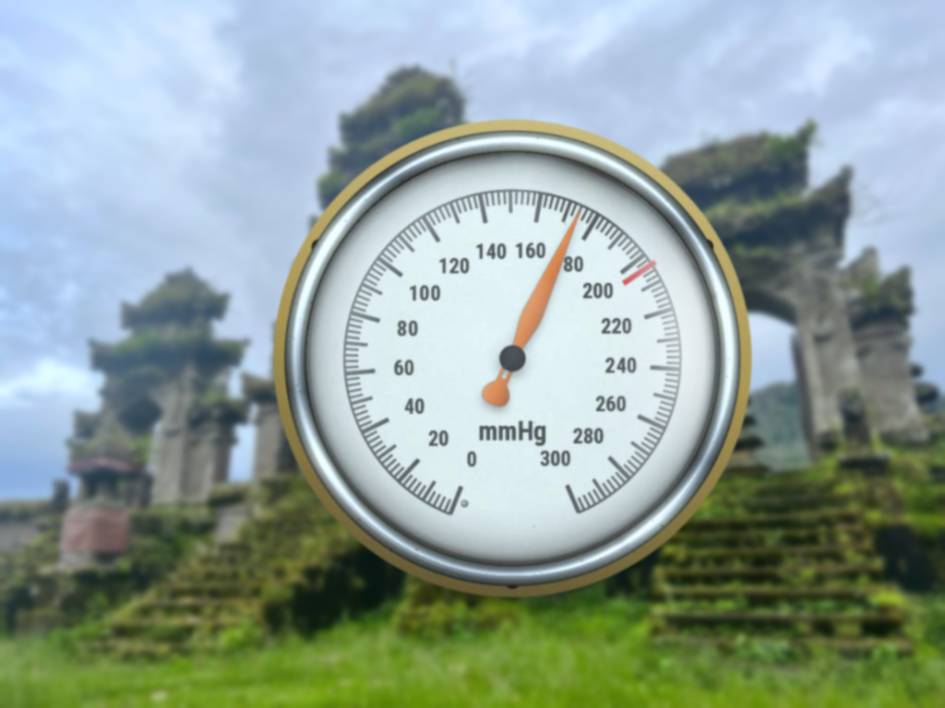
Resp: 174,mmHg
